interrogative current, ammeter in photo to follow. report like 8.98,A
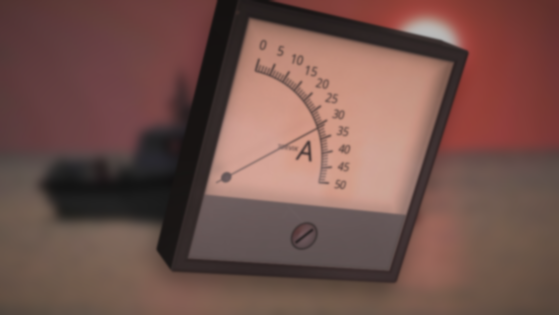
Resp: 30,A
